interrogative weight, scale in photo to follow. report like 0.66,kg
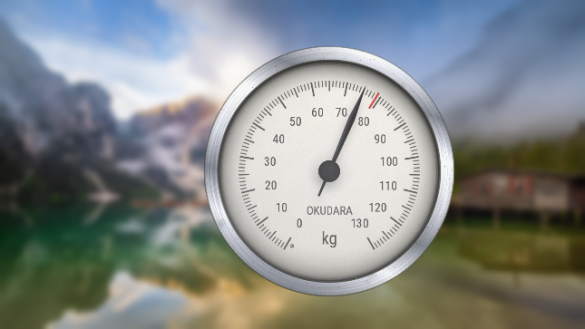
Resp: 75,kg
